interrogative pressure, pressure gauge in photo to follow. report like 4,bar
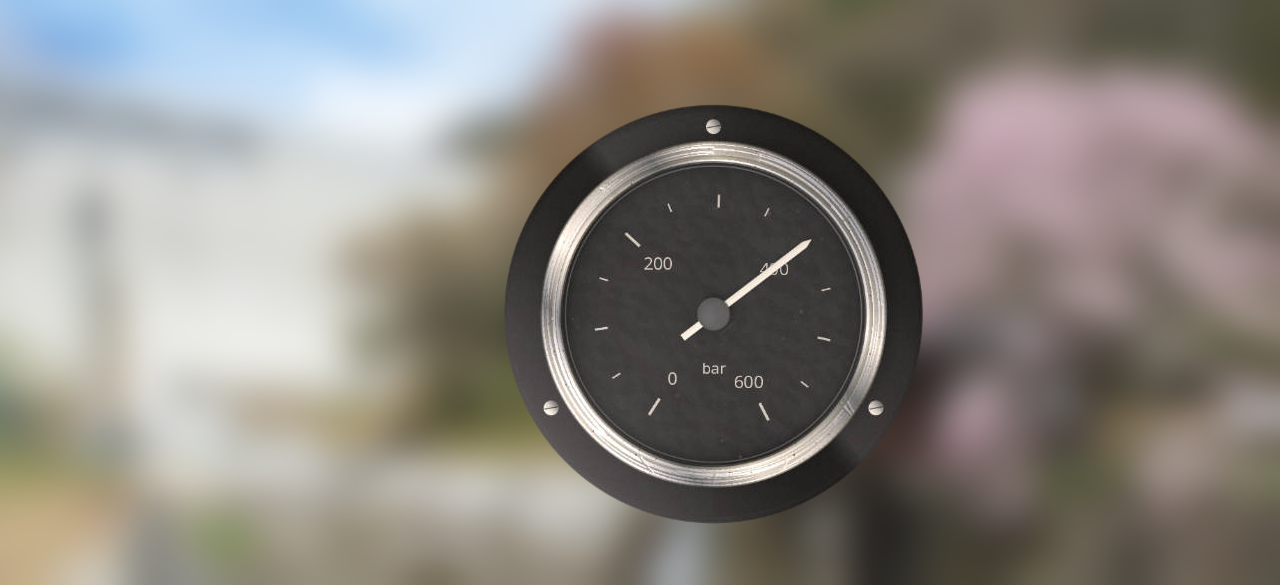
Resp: 400,bar
